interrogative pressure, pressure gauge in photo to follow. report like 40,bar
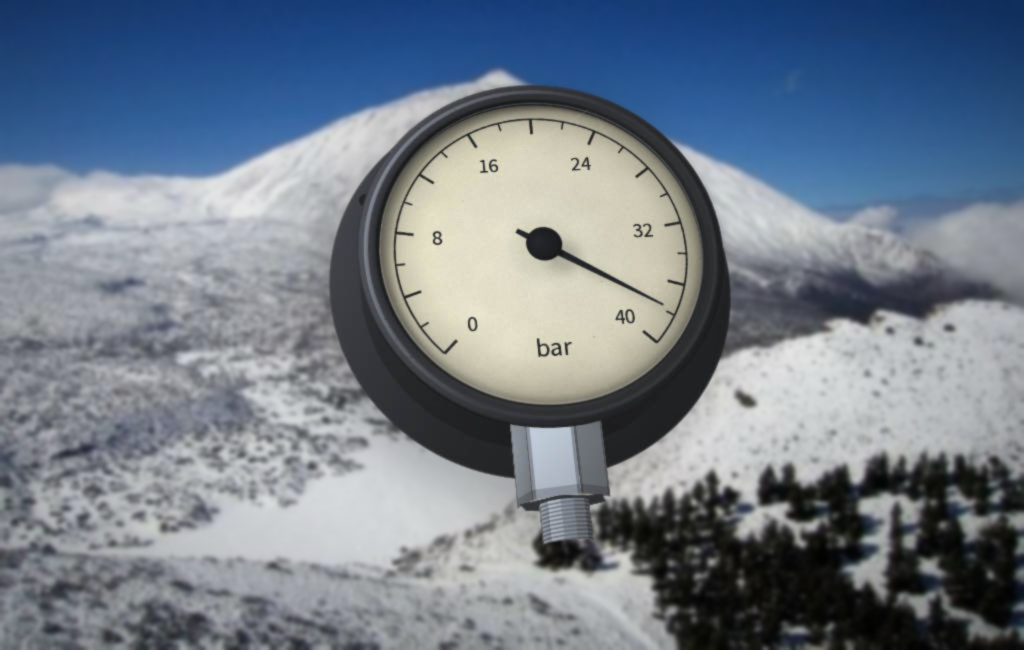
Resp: 38,bar
